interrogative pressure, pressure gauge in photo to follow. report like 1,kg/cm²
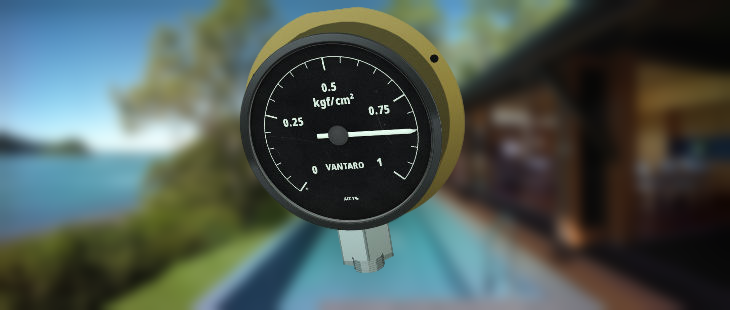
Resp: 0.85,kg/cm²
